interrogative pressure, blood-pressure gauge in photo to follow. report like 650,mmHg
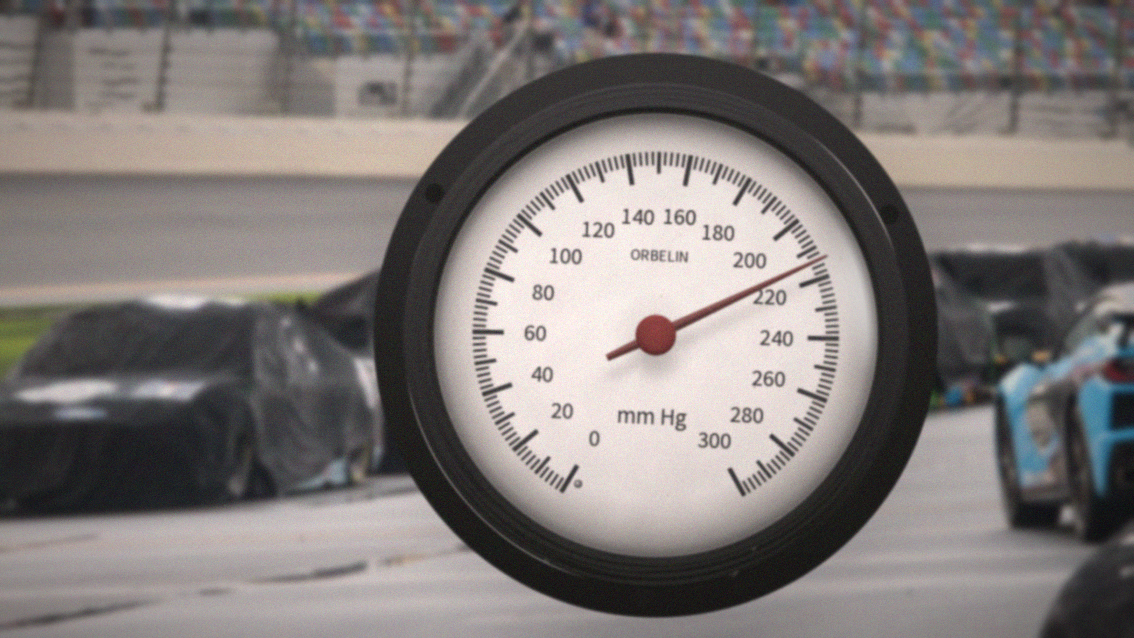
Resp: 214,mmHg
